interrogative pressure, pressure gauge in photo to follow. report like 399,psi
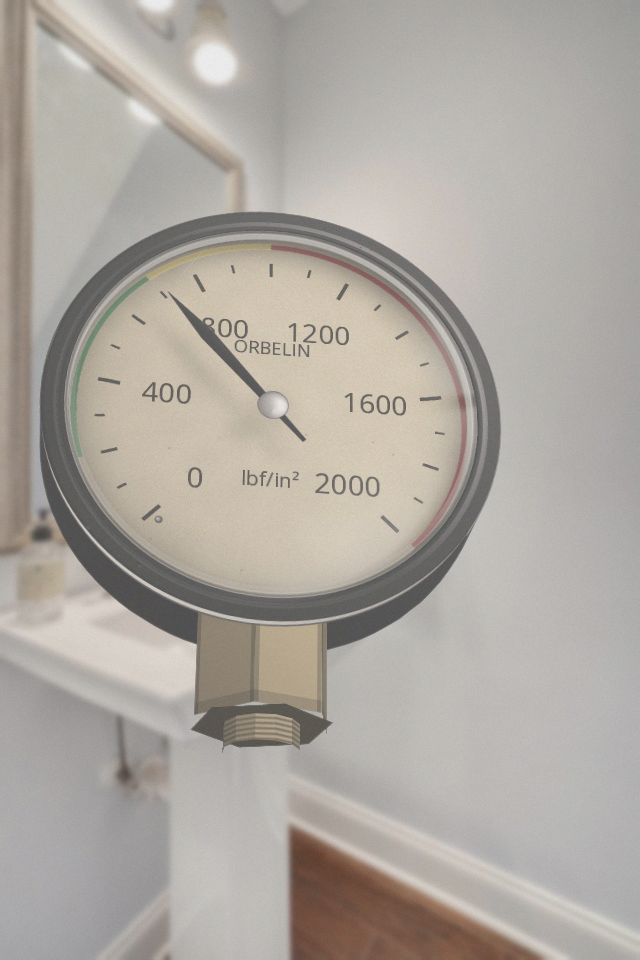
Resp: 700,psi
